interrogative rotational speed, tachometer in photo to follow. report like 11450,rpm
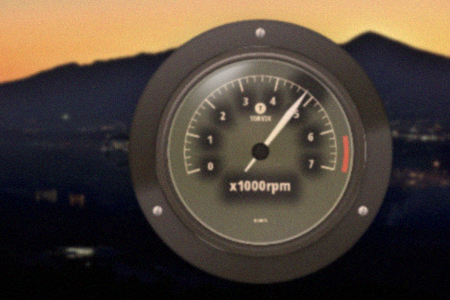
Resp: 4800,rpm
